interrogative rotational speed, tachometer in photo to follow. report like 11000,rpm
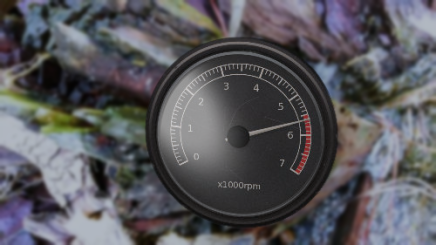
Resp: 5600,rpm
